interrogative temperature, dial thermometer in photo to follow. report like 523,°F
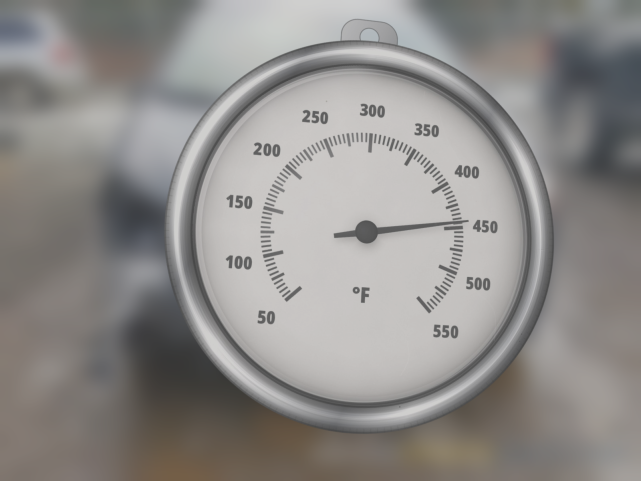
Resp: 445,°F
